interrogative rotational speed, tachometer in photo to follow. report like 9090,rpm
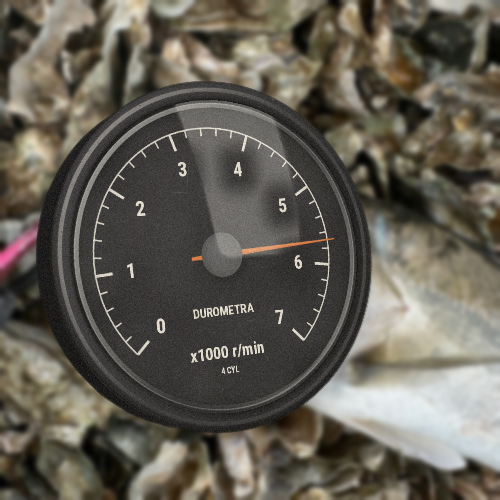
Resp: 5700,rpm
